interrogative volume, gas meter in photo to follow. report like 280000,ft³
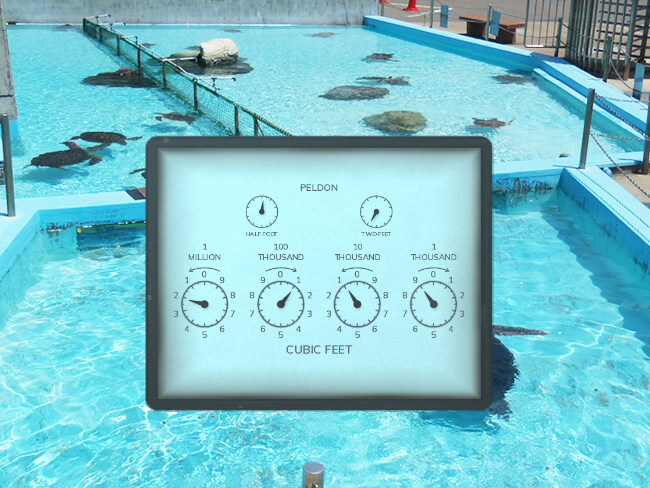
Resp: 210900,ft³
